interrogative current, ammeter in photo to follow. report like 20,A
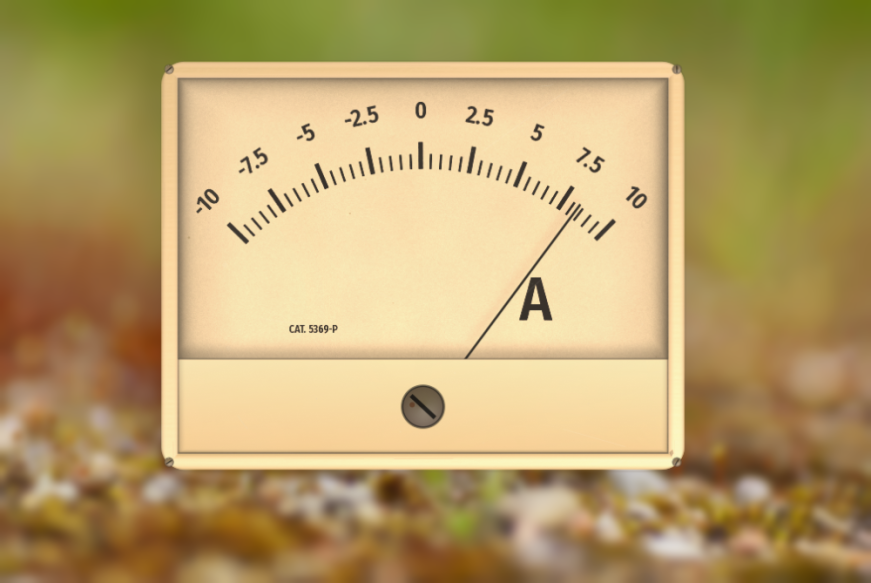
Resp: 8.25,A
